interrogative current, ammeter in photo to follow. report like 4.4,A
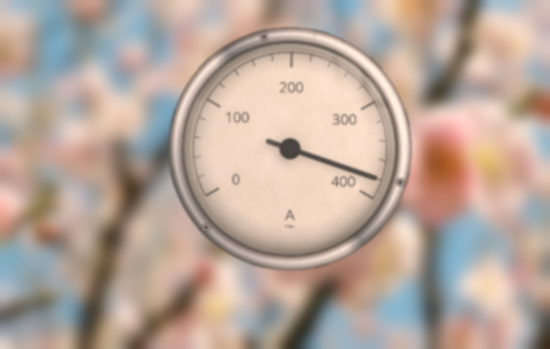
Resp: 380,A
